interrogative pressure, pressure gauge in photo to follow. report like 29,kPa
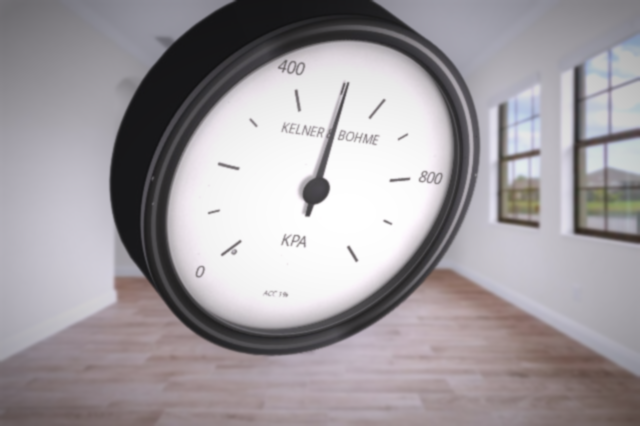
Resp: 500,kPa
